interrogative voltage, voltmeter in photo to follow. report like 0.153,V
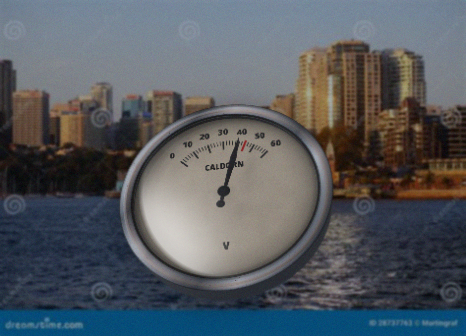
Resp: 40,V
